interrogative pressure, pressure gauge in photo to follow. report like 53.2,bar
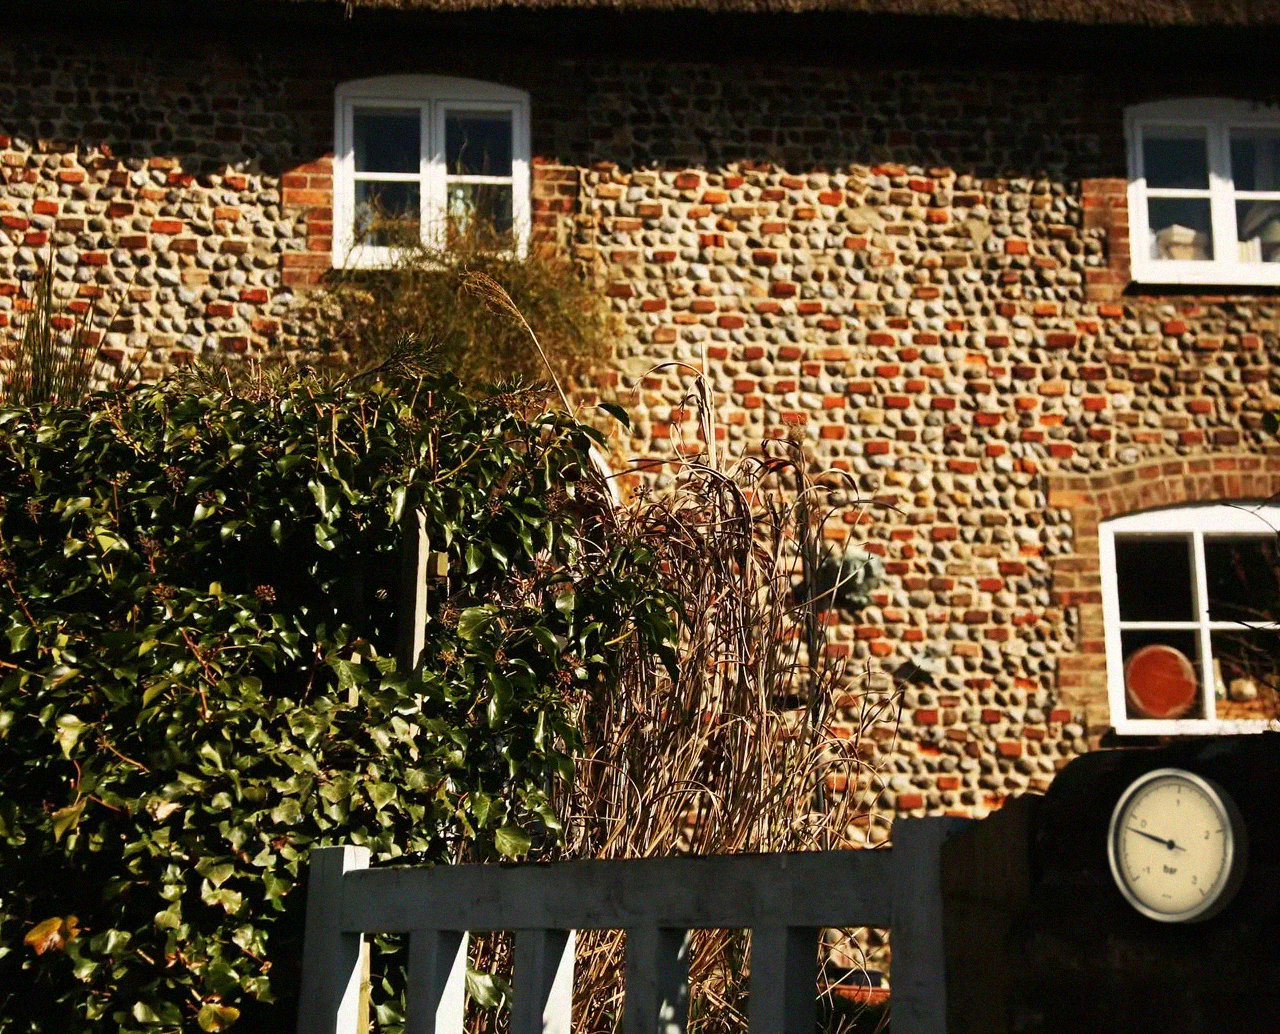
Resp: -0.2,bar
